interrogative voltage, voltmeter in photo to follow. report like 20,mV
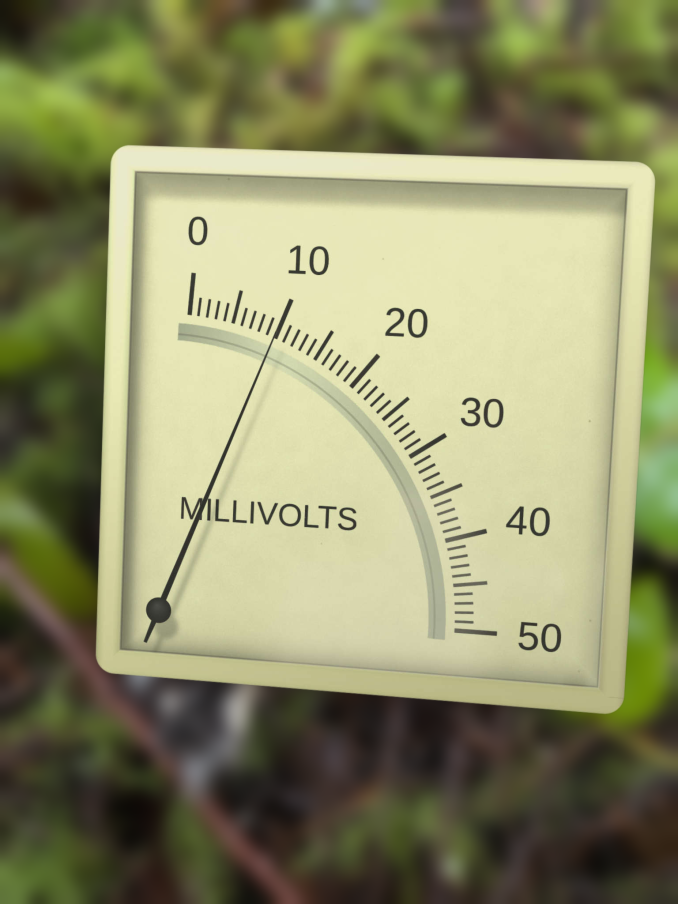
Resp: 10,mV
